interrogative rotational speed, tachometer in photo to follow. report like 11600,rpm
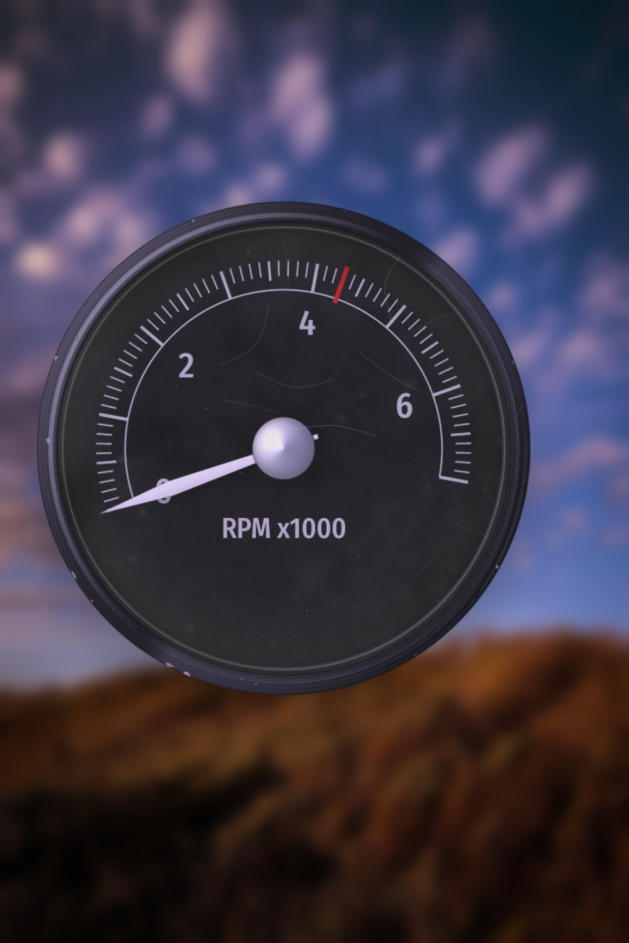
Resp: 0,rpm
